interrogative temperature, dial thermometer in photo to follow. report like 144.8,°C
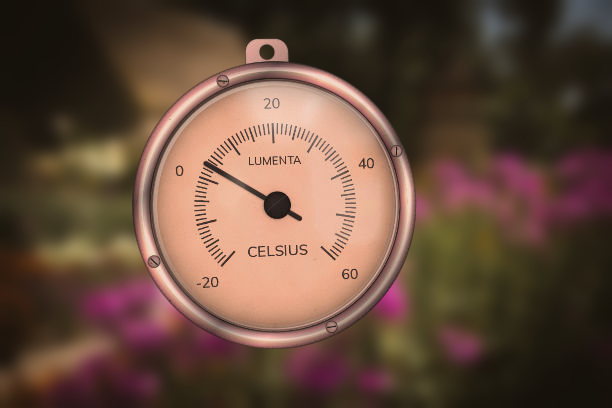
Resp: 3,°C
